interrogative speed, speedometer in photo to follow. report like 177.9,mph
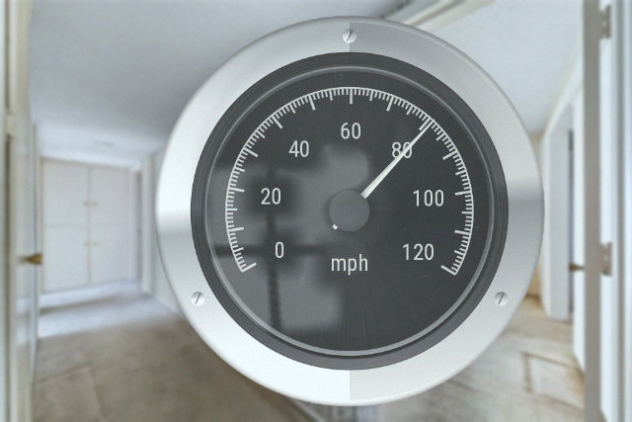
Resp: 81,mph
